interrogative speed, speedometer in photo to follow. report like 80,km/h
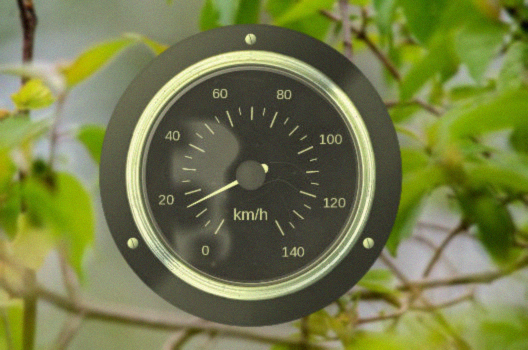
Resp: 15,km/h
